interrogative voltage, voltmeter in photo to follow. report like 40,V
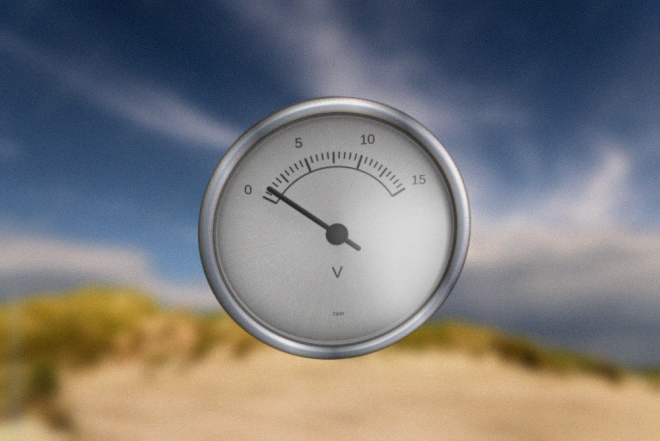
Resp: 1,V
